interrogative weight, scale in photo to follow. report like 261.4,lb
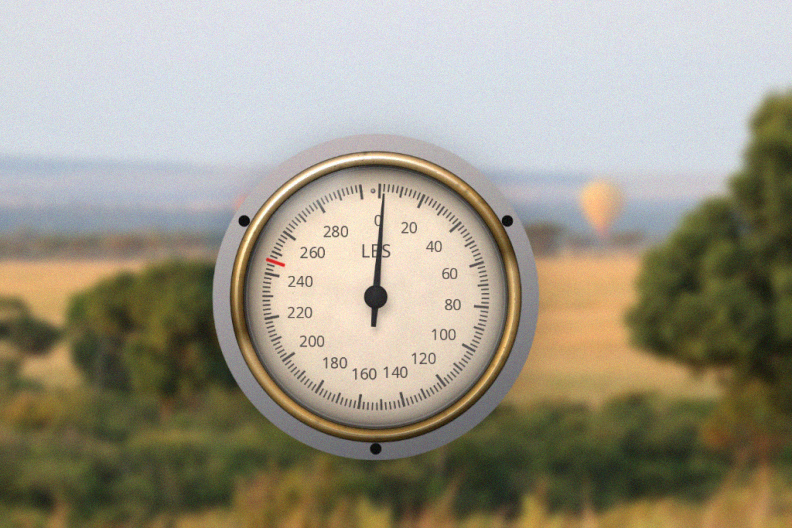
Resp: 2,lb
